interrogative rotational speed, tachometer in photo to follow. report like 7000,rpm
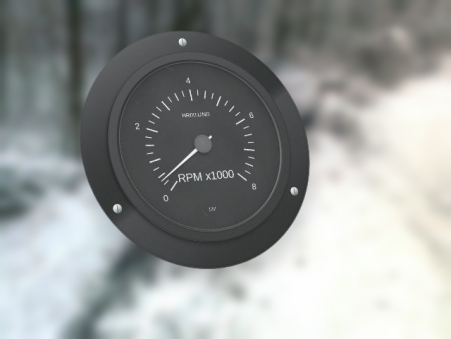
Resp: 375,rpm
